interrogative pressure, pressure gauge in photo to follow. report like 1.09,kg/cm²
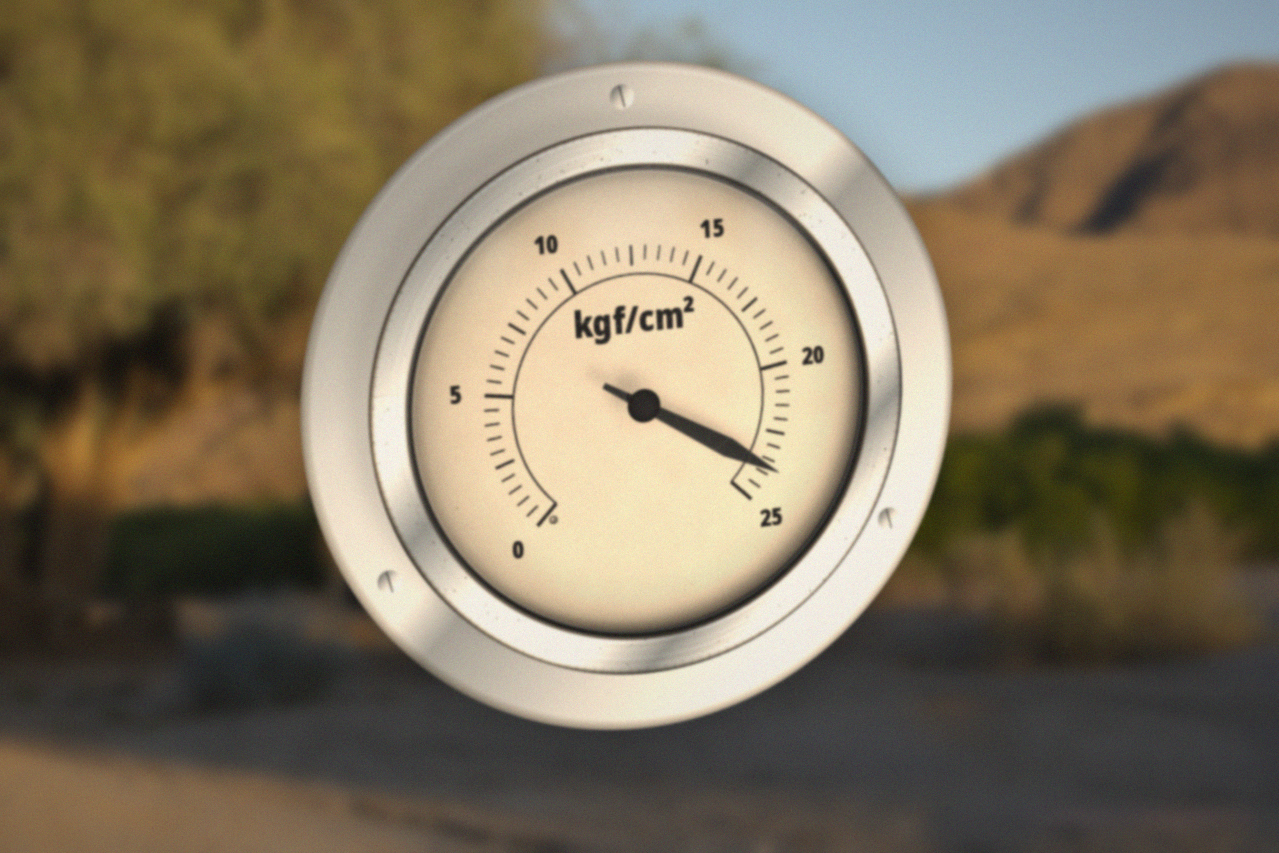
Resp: 23.75,kg/cm²
